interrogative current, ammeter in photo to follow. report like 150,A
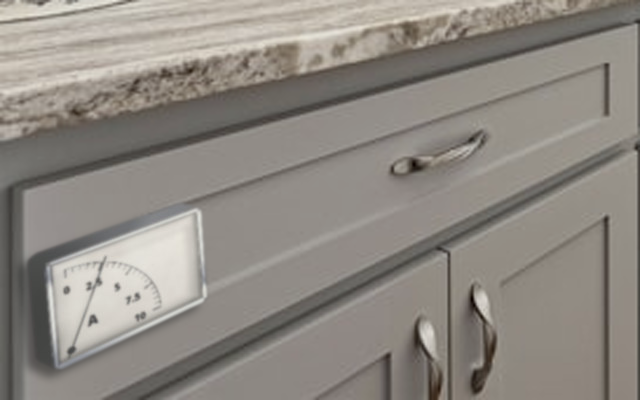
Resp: 2.5,A
